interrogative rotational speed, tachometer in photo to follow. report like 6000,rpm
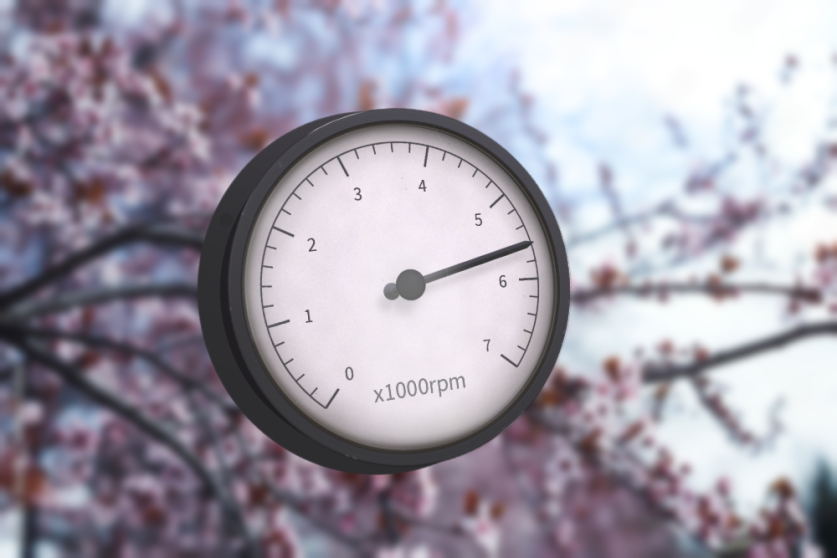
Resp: 5600,rpm
